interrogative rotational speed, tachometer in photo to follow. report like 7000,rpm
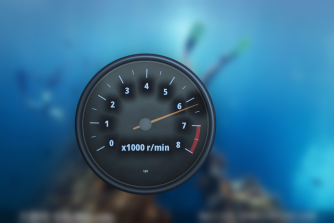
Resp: 6250,rpm
